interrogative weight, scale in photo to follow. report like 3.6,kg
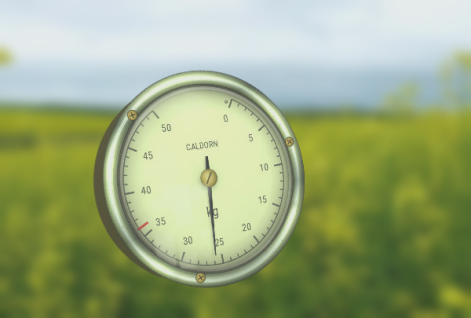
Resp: 26,kg
